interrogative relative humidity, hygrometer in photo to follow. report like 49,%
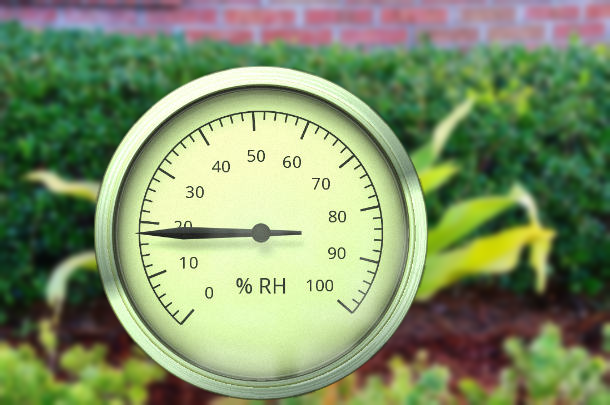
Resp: 18,%
